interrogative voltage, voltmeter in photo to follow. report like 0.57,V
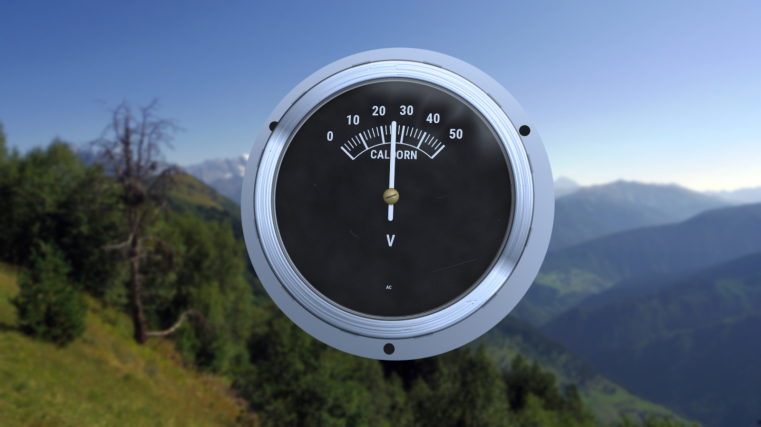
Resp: 26,V
